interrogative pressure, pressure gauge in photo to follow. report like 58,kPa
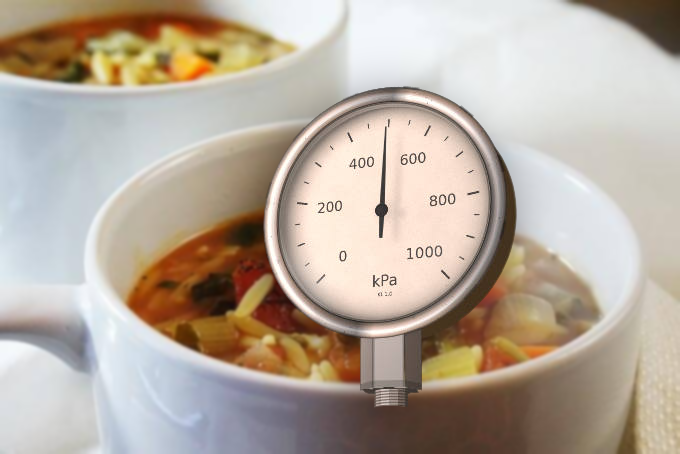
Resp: 500,kPa
